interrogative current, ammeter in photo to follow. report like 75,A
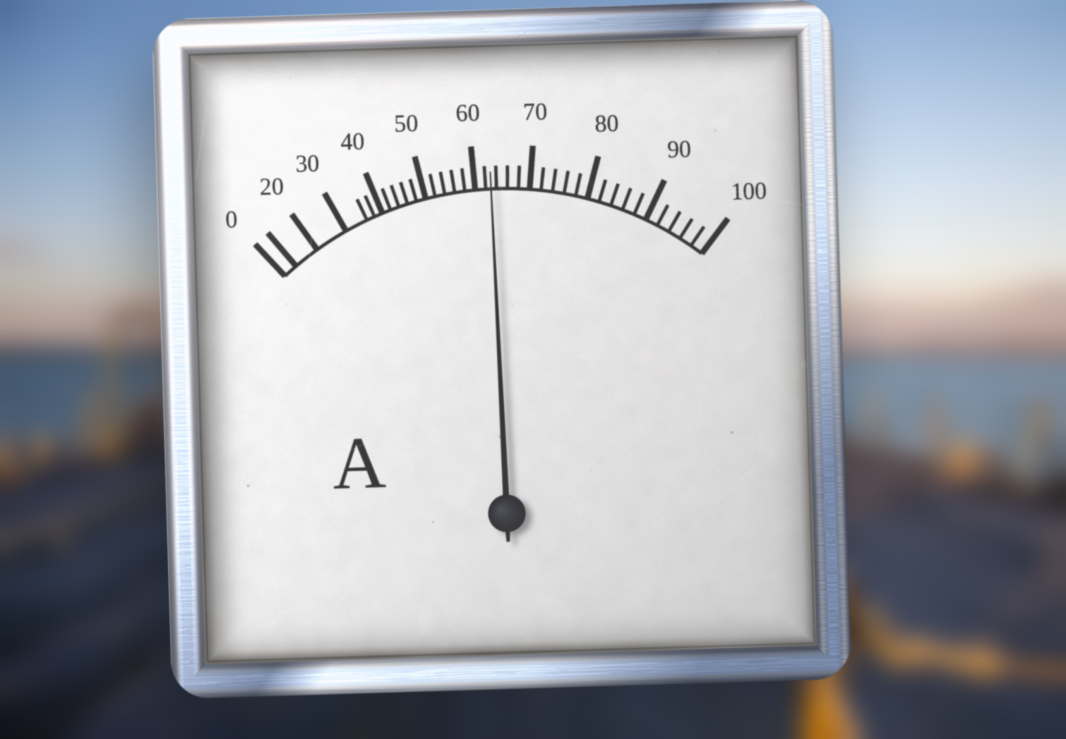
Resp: 63,A
